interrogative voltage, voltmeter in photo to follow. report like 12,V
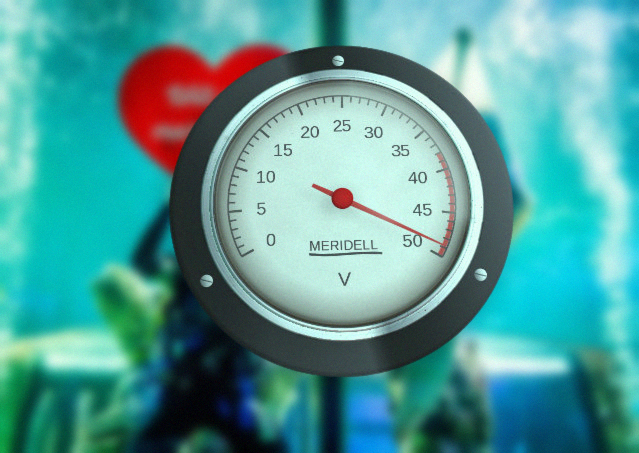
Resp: 49,V
